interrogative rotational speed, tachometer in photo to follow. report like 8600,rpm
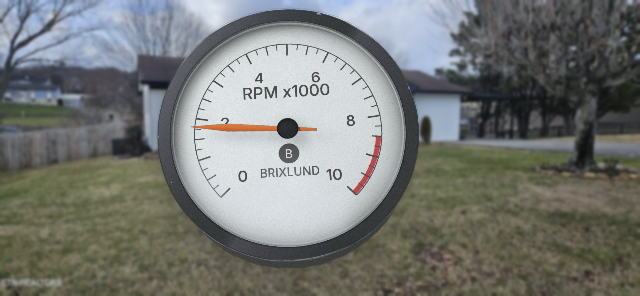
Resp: 1750,rpm
